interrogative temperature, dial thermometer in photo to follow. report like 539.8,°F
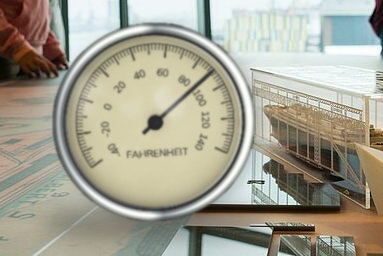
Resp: 90,°F
